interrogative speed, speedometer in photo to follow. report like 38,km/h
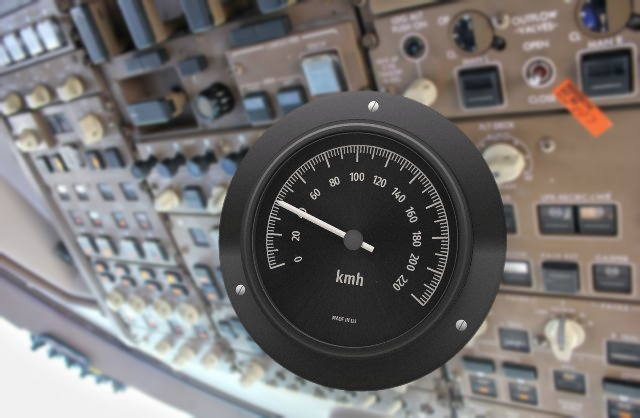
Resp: 40,km/h
